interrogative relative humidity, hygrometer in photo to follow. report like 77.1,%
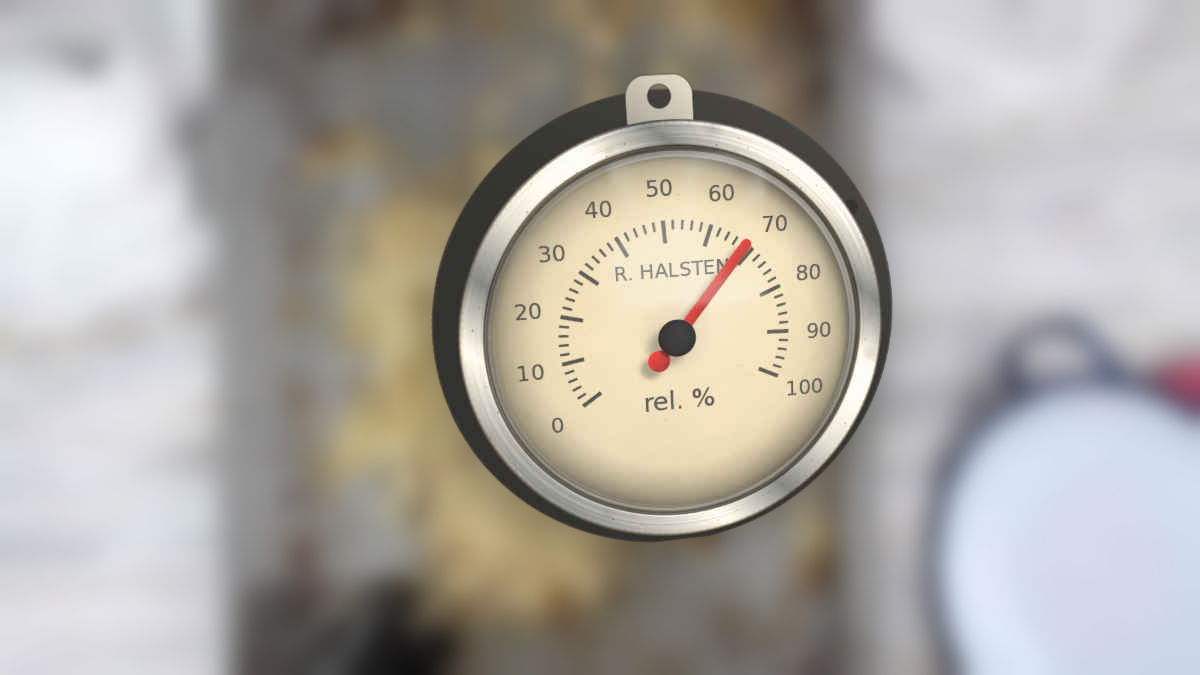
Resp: 68,%
